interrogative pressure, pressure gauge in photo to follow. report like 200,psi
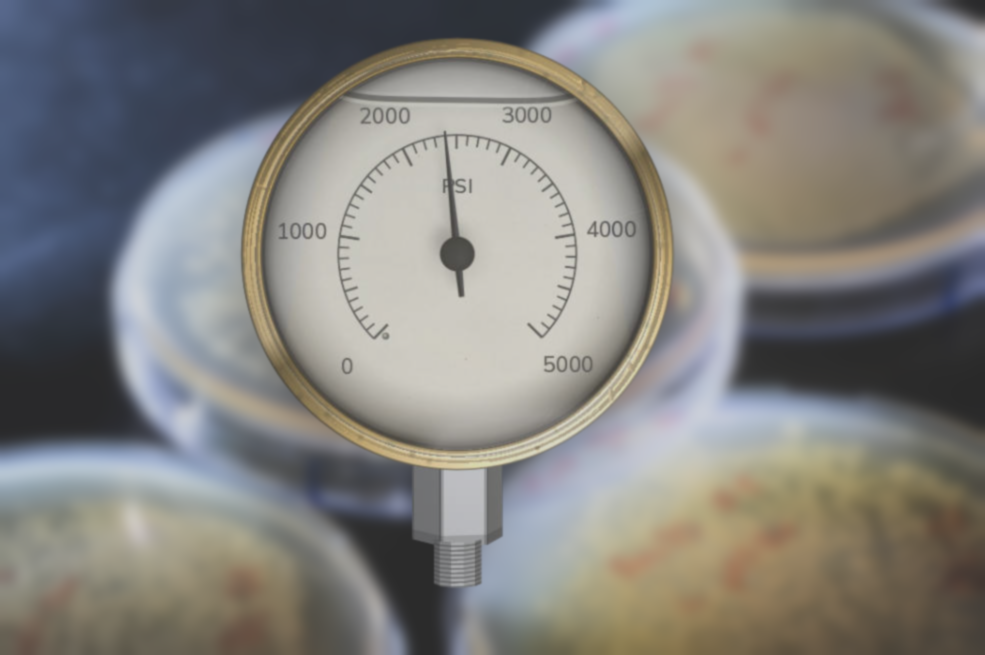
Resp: 2400,psi
